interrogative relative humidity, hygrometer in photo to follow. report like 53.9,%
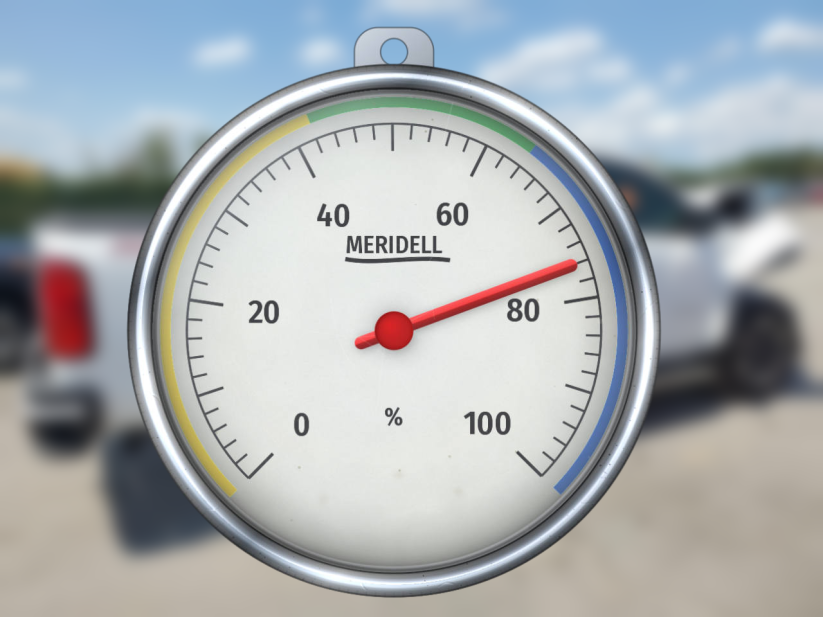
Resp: 76,%
